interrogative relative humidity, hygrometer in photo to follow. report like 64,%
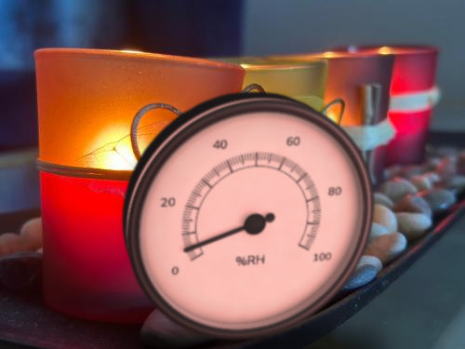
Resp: 5,%
